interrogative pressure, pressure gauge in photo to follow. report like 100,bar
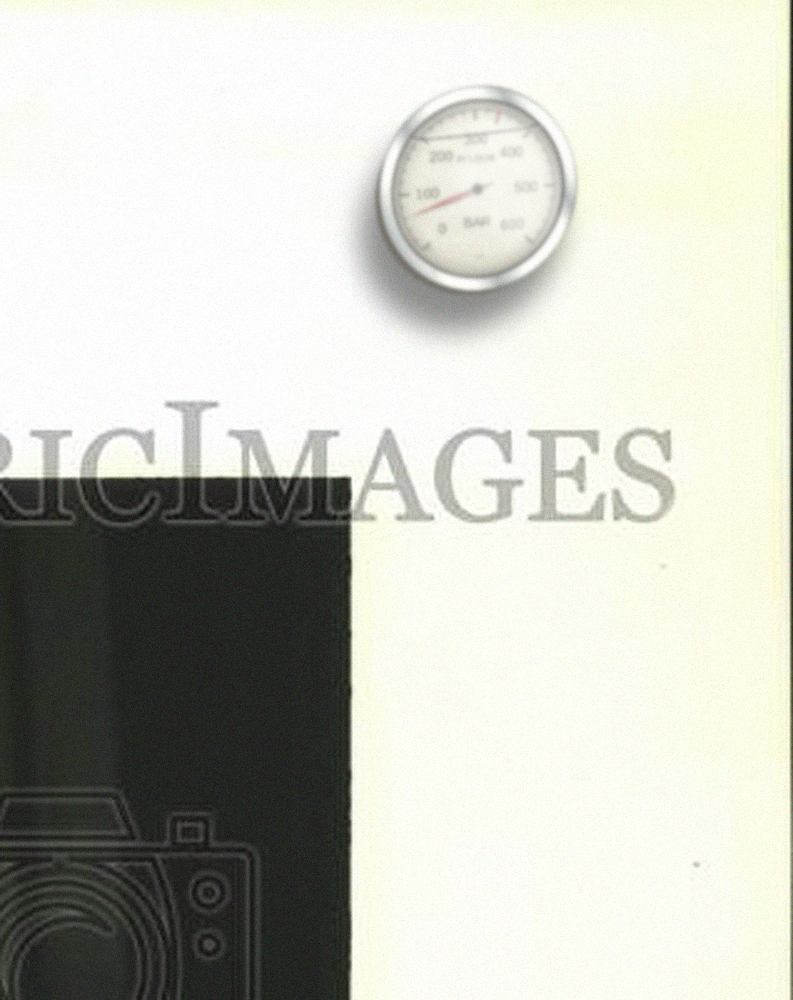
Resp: 60,bar
